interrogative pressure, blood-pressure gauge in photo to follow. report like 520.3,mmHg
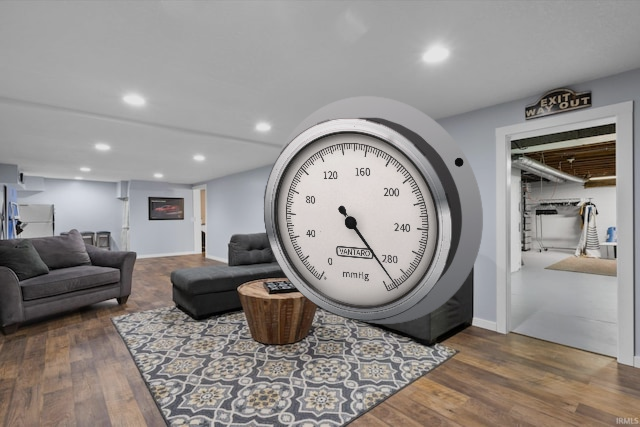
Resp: 290,mmHg
